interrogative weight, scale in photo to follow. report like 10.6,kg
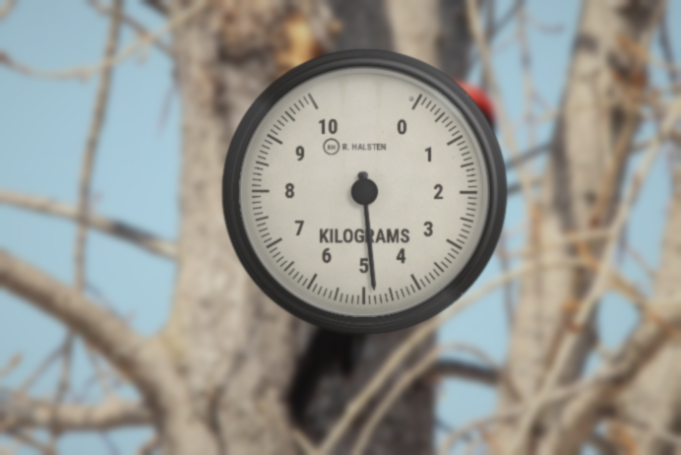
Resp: 4.8,kg
